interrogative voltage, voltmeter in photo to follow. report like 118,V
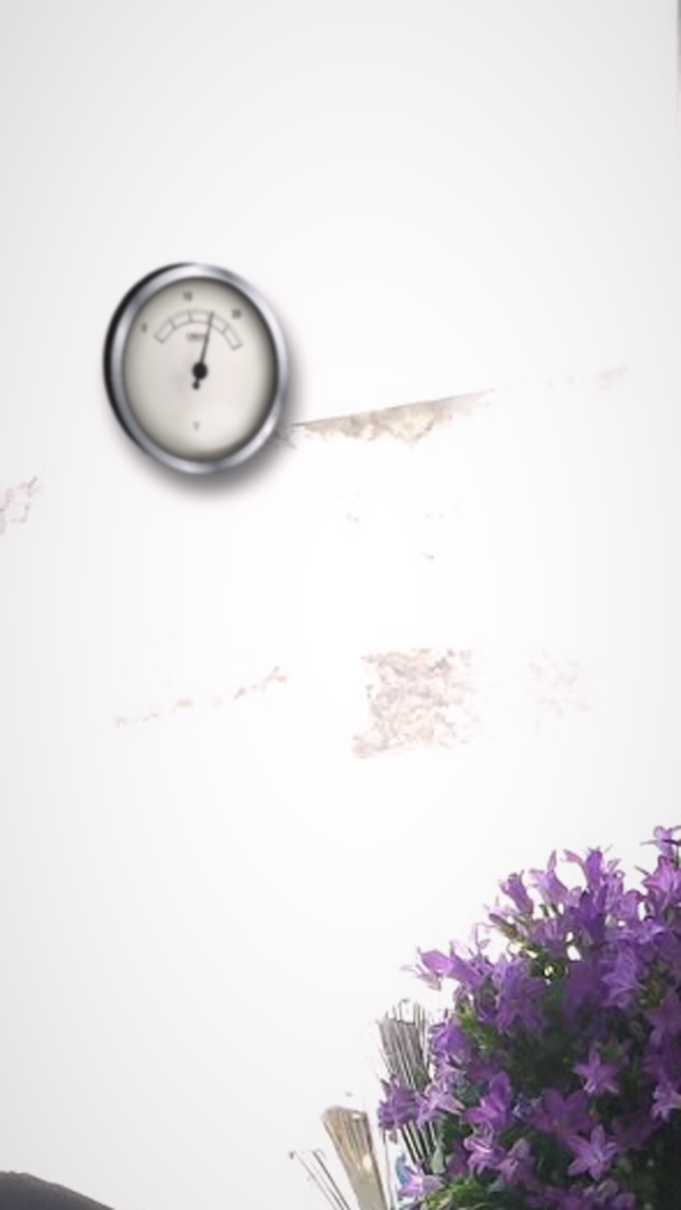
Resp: 15,V
